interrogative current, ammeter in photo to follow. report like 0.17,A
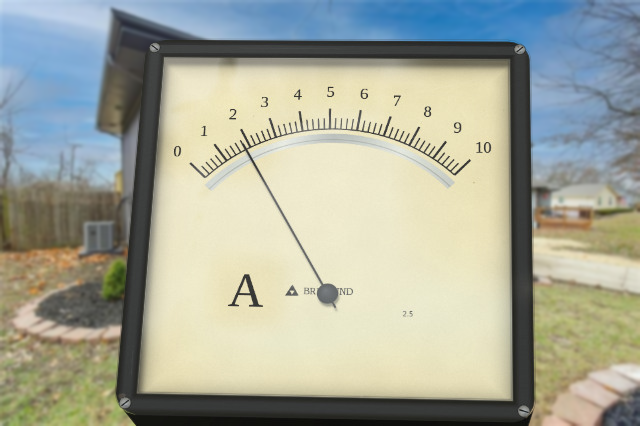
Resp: 1.8,A
